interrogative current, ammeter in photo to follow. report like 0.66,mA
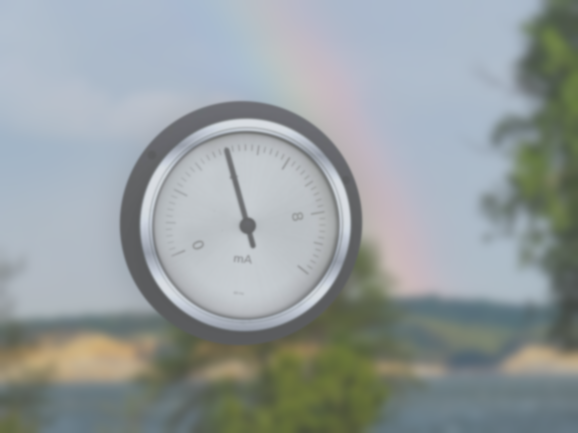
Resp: 4,mA
